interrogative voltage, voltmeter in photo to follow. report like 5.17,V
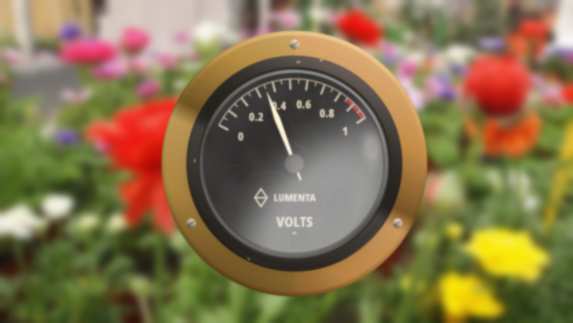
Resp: 0.35,V
